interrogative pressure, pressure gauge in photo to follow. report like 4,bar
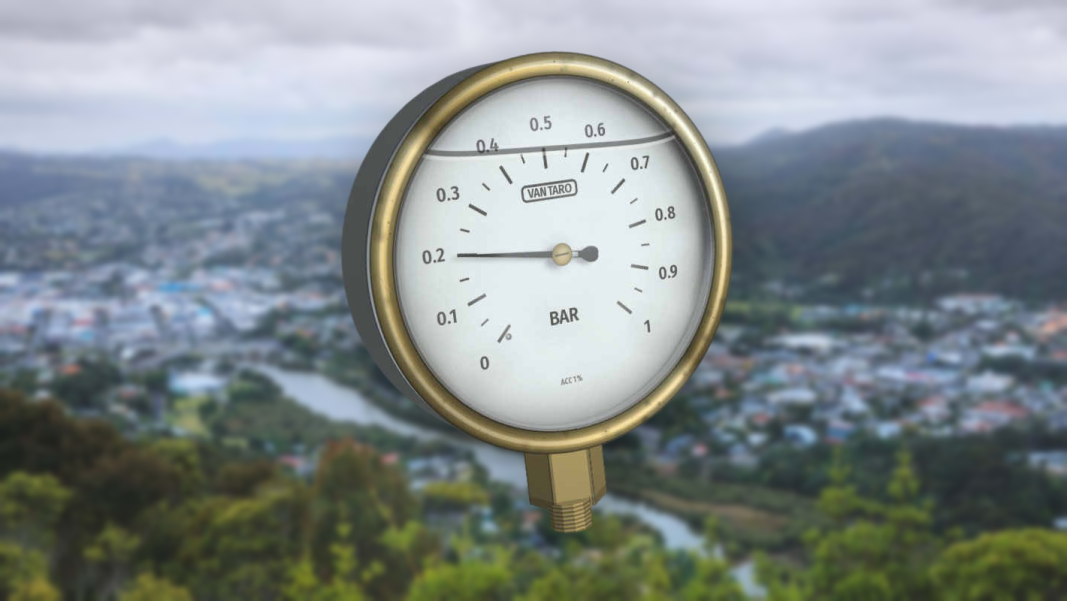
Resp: 0.2,bar
